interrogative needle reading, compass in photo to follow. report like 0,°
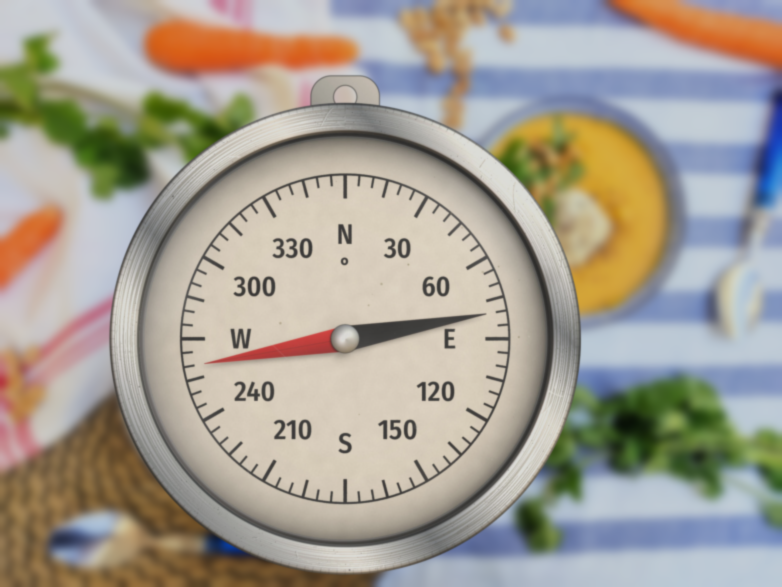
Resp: 260,°
